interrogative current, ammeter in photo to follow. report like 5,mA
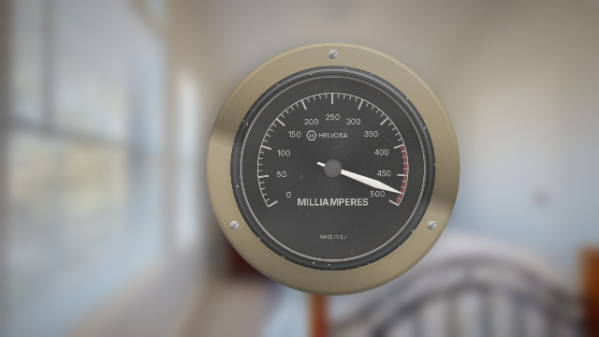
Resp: 480,mA
